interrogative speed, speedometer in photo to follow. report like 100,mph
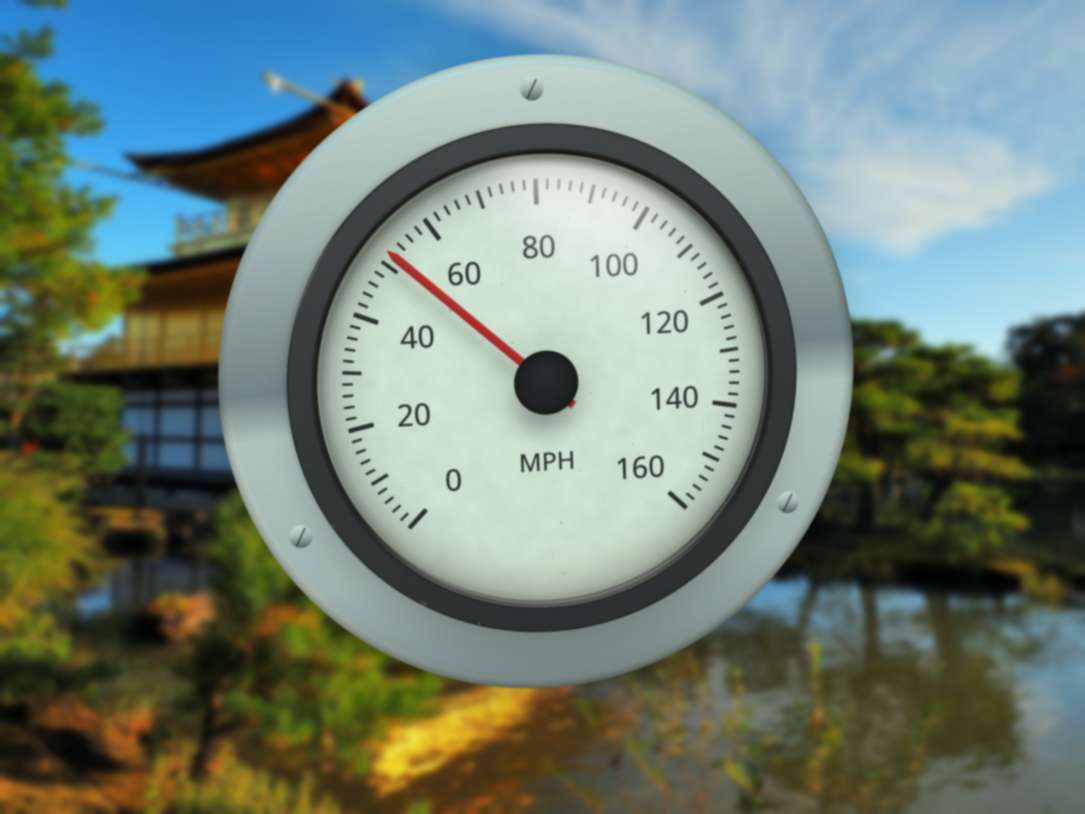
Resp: 52,mph
